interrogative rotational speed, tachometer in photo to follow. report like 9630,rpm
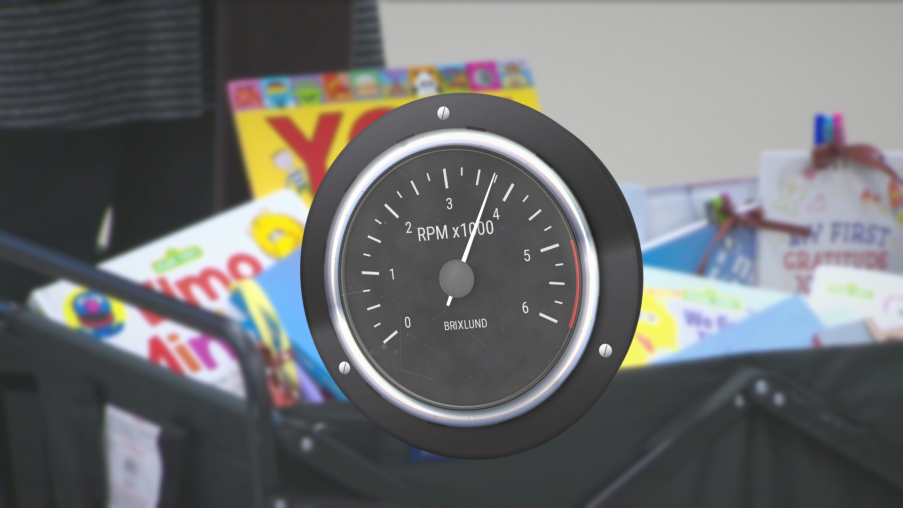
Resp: 3750,rpm
